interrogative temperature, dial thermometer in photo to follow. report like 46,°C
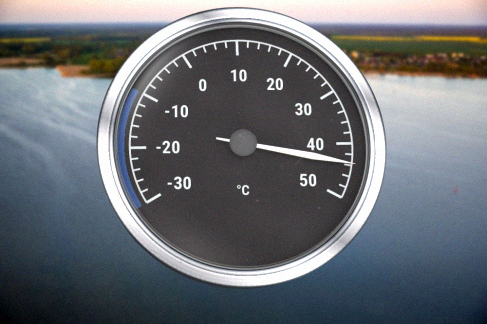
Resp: 44,°C
